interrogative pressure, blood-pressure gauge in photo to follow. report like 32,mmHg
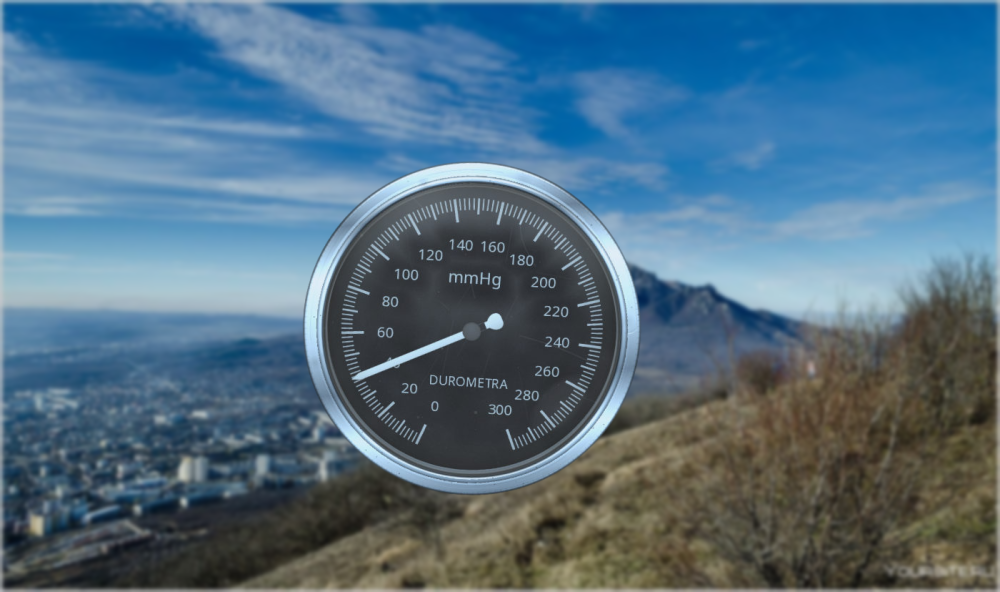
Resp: 40,mmHg
